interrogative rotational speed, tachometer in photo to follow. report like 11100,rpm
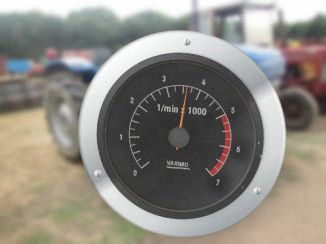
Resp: 3625,rpm
